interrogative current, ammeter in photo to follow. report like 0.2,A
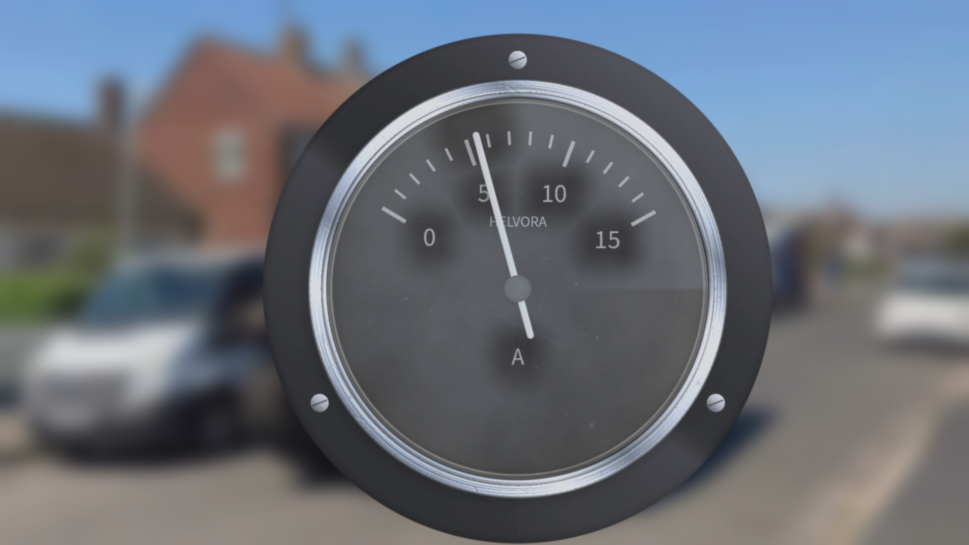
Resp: 5.5,A
